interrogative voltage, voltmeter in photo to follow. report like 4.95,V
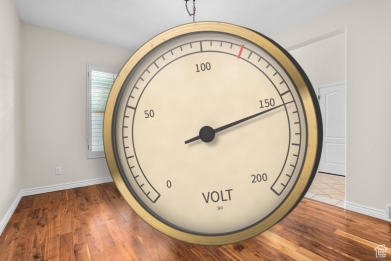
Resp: 155,V
